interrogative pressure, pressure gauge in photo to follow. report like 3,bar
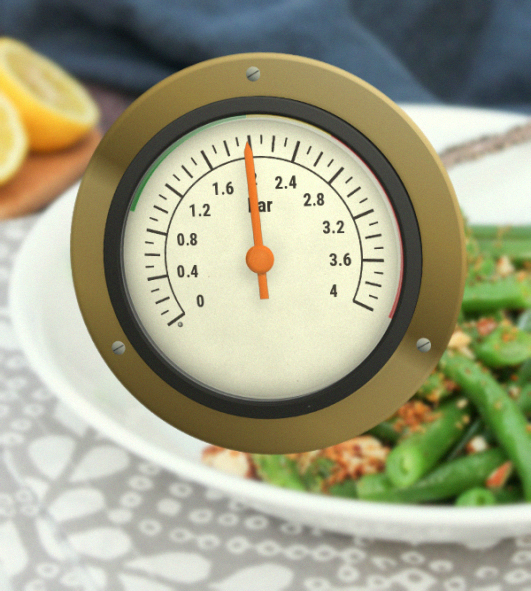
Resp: 2,bar
